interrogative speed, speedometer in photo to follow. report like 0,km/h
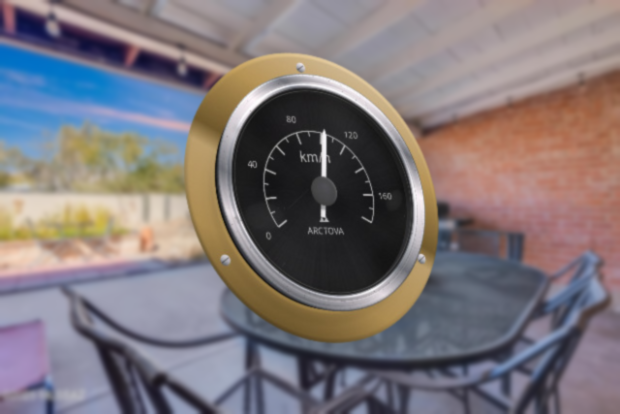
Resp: 100,km/h
